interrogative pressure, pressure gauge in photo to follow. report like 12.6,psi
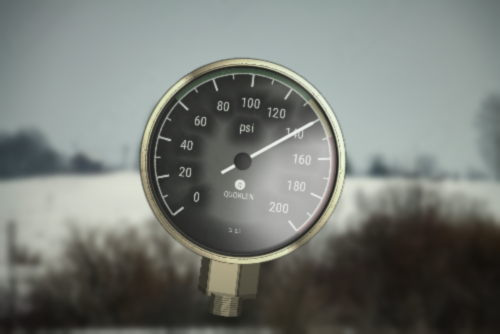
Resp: 140,psi
